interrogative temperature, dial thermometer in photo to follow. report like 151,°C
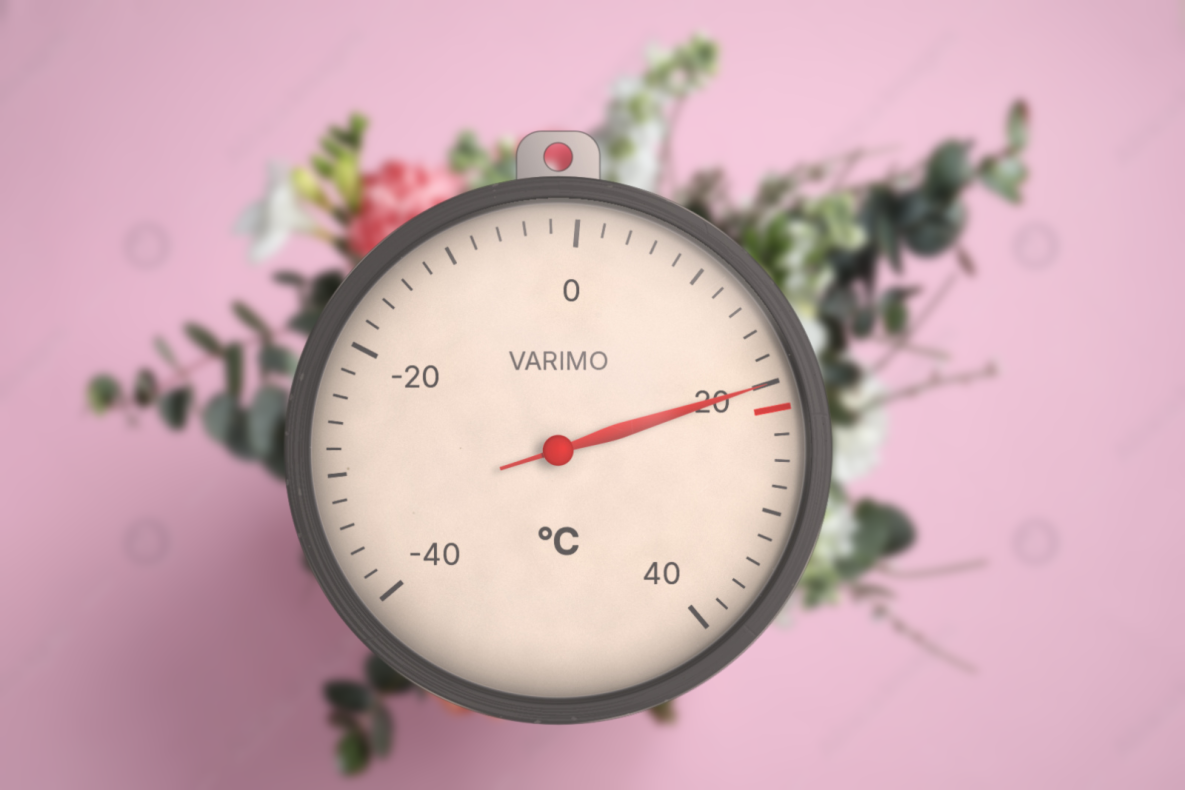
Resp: 20,°C
